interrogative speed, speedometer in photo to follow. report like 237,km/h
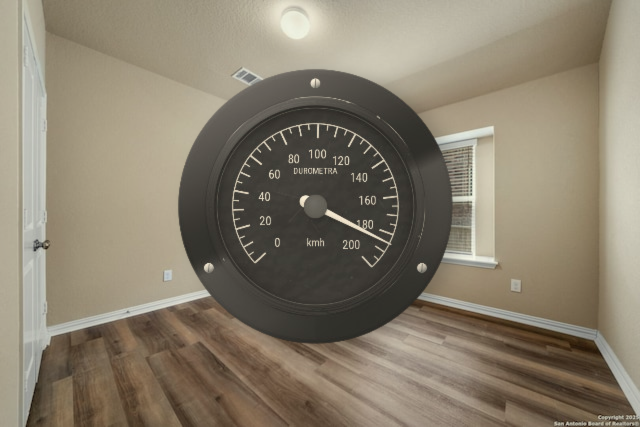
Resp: 185,km/h
